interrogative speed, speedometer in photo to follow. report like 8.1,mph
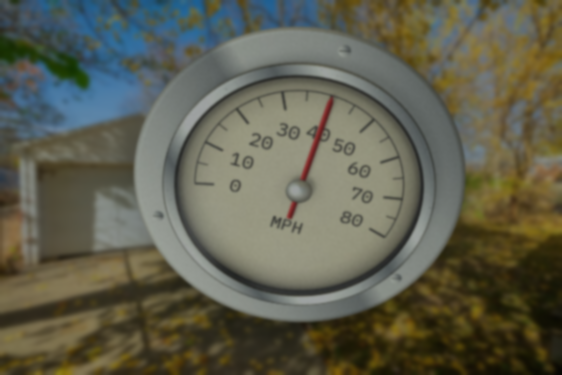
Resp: 40,mph
